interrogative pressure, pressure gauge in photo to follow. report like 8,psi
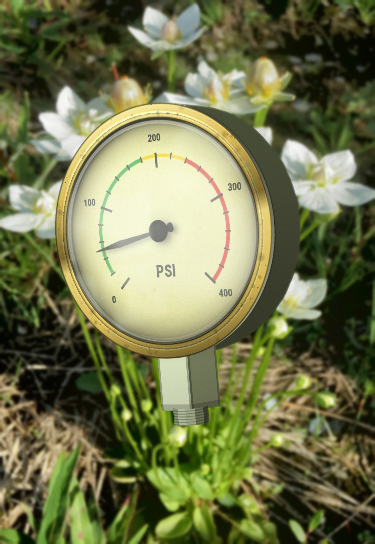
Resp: 50,psi
